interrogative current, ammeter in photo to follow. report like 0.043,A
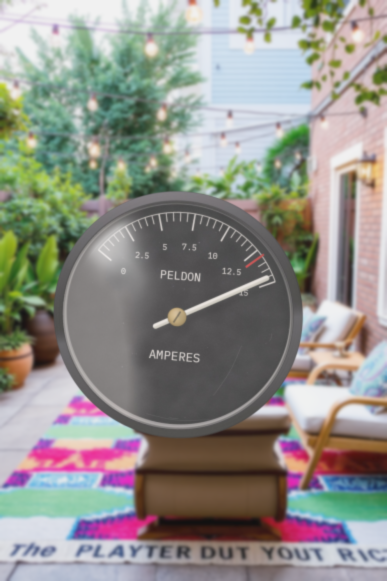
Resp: 14.5,A
